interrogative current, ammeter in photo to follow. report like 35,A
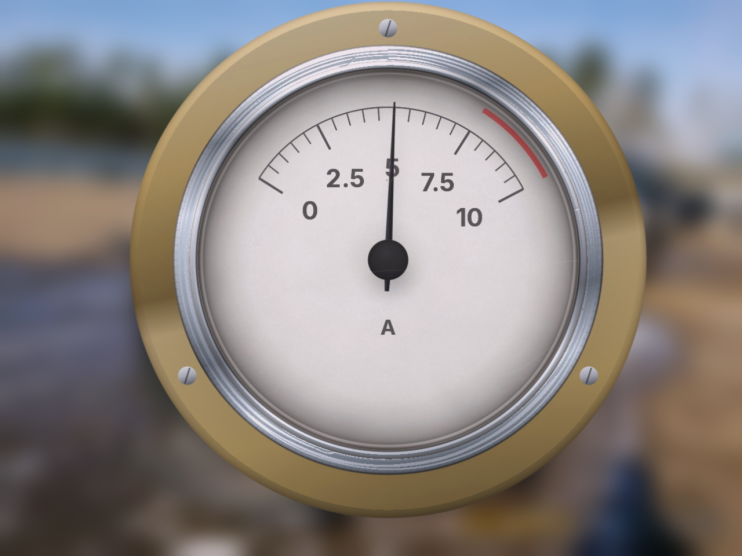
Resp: 5,A
